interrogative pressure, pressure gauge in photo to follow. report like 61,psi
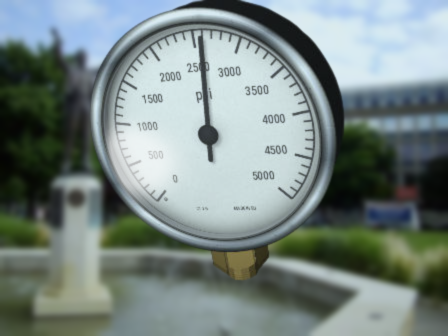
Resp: 2600,psi
